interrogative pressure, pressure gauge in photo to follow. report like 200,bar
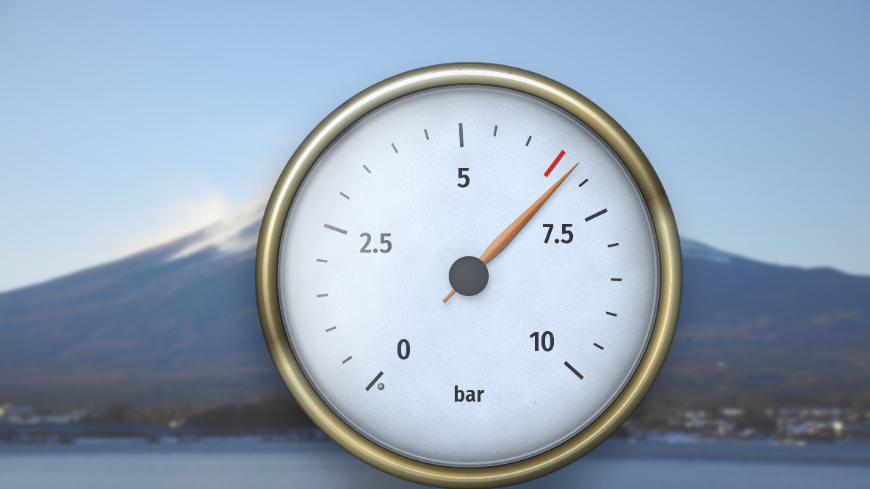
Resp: 6.75,bar
